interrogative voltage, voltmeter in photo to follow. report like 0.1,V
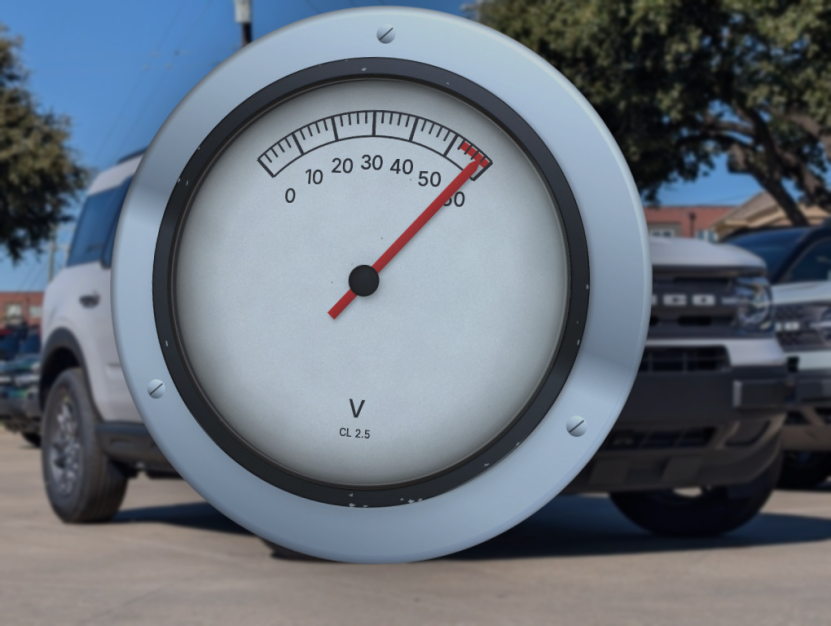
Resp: 58,V
